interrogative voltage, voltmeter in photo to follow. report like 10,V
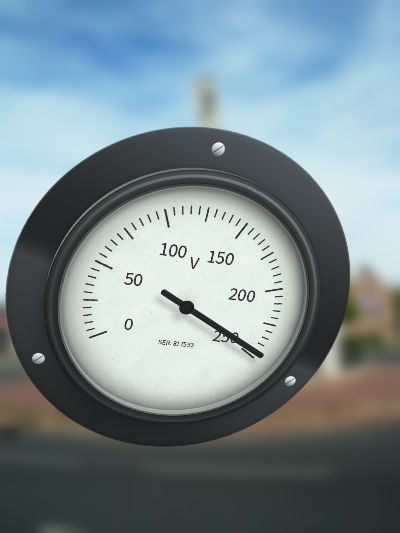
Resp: 245,V
